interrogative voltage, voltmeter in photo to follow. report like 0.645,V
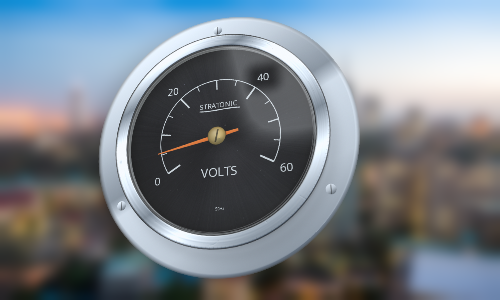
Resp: 5,V
